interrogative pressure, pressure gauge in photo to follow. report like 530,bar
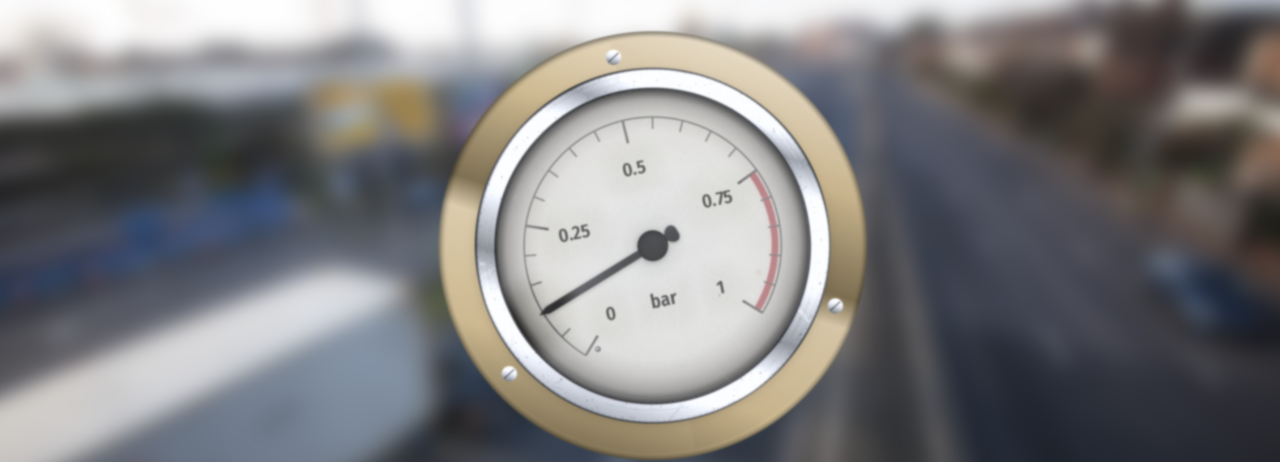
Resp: 0.1,bar
